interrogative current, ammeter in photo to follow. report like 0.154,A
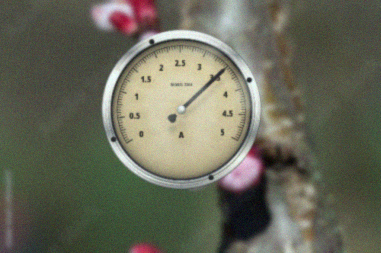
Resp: 3.5,A
